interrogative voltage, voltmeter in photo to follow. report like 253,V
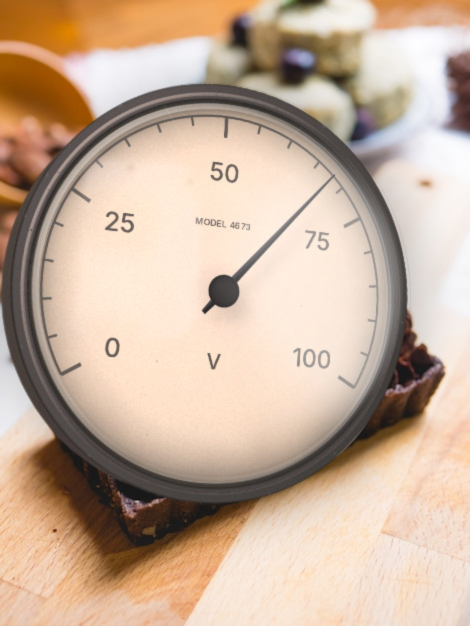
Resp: 67.5,V
